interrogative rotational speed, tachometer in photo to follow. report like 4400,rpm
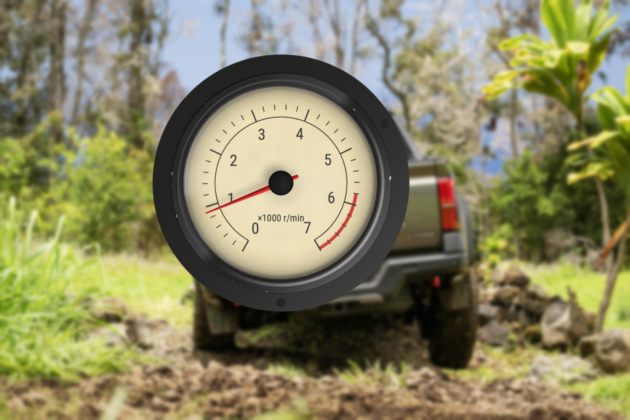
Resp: 900,rpm
